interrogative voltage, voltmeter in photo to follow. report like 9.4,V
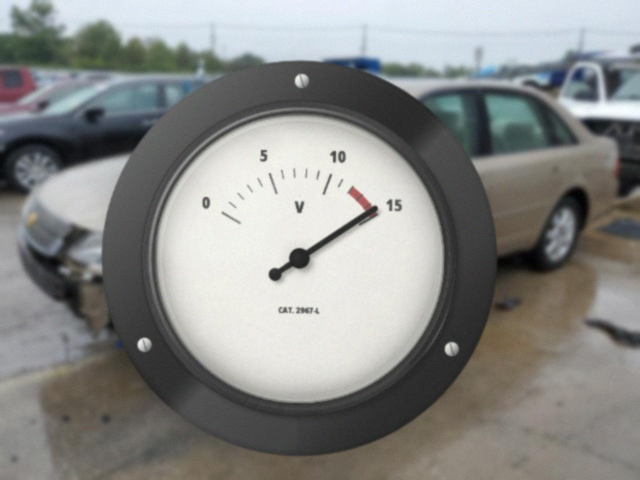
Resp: 14.5,V
